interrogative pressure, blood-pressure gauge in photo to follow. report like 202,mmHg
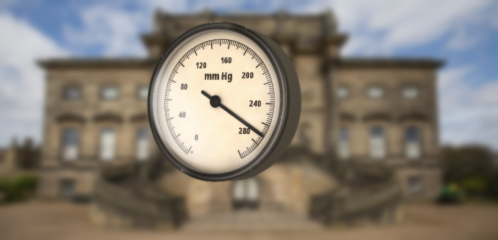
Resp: 270,mmHg
